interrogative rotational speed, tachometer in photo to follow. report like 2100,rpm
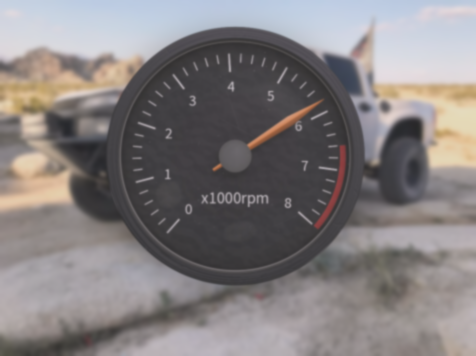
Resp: 5800,rpm
